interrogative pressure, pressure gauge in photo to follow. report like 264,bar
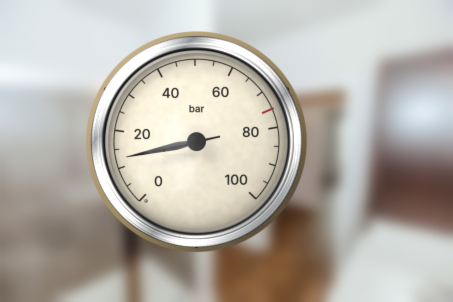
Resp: 12.5,bar
